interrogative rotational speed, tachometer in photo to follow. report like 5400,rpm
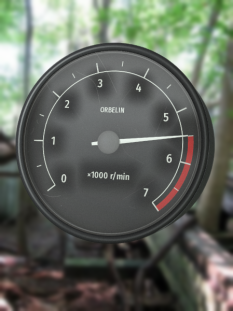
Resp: 5500,rpm
